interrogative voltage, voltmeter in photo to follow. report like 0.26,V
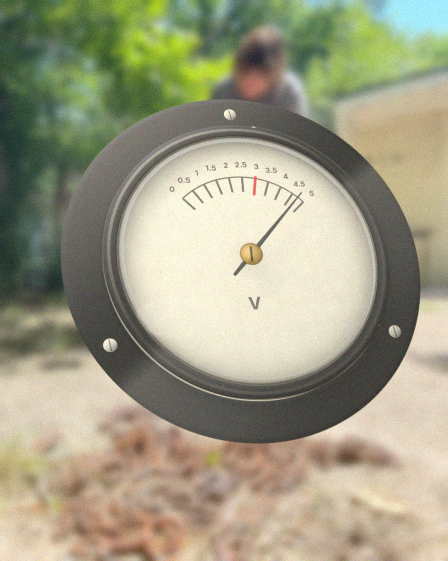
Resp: 4.75,V
